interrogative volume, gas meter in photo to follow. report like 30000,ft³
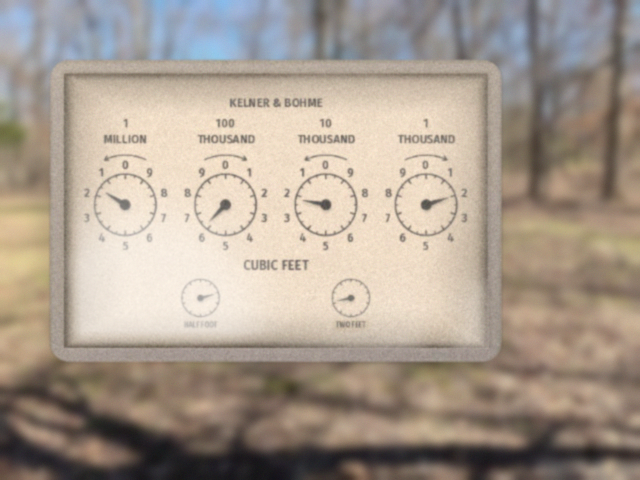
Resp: 162200,ft³
